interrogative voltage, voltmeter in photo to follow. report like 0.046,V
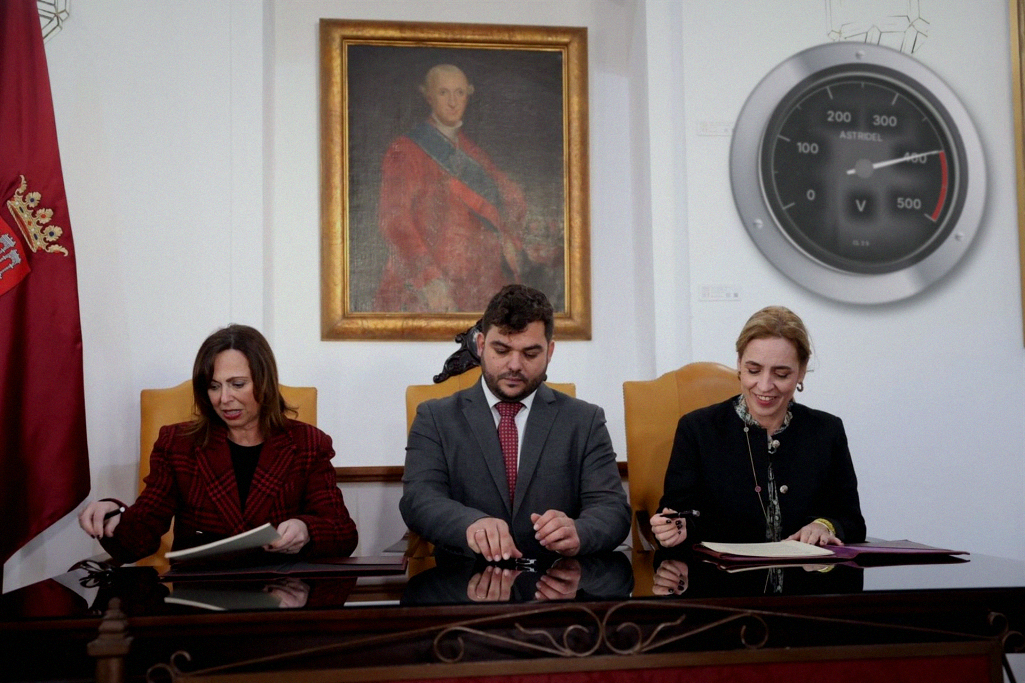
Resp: 400,V
